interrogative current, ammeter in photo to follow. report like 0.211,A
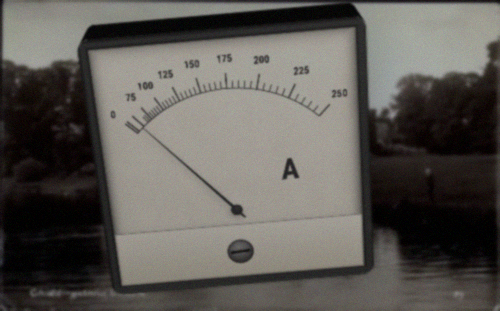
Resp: 50,A
